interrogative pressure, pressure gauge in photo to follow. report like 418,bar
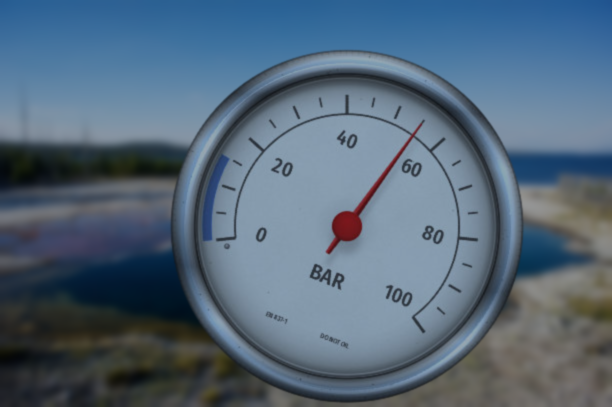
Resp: 55,bar
